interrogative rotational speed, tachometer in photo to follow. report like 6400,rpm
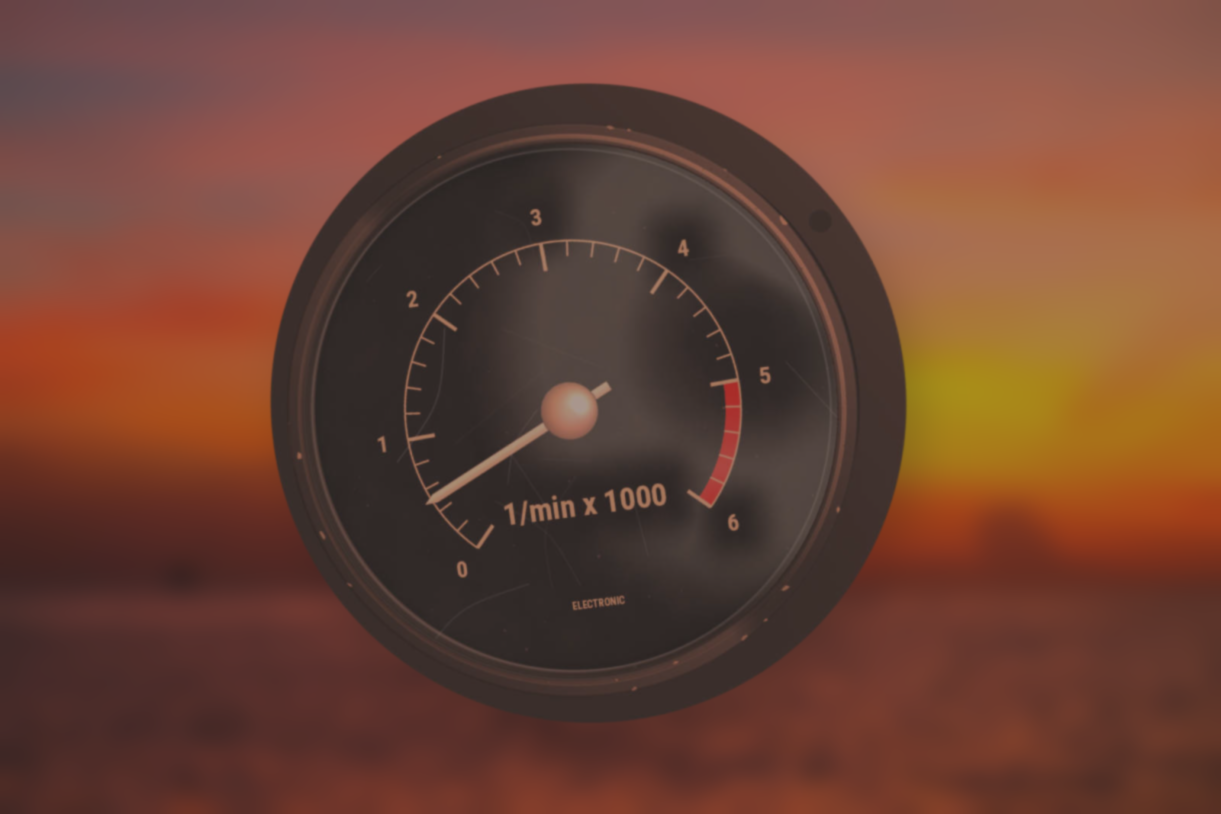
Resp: 500,rpm
